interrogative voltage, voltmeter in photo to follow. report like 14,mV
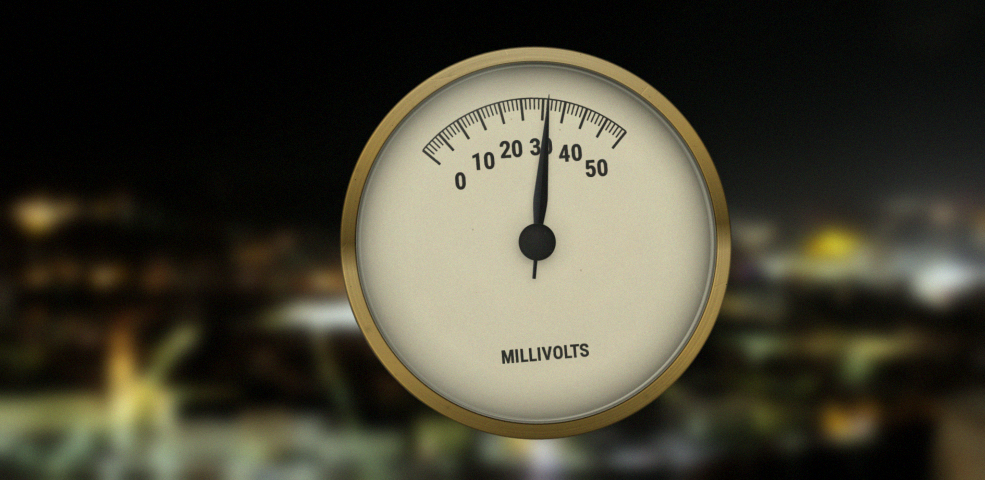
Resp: 31,mV
